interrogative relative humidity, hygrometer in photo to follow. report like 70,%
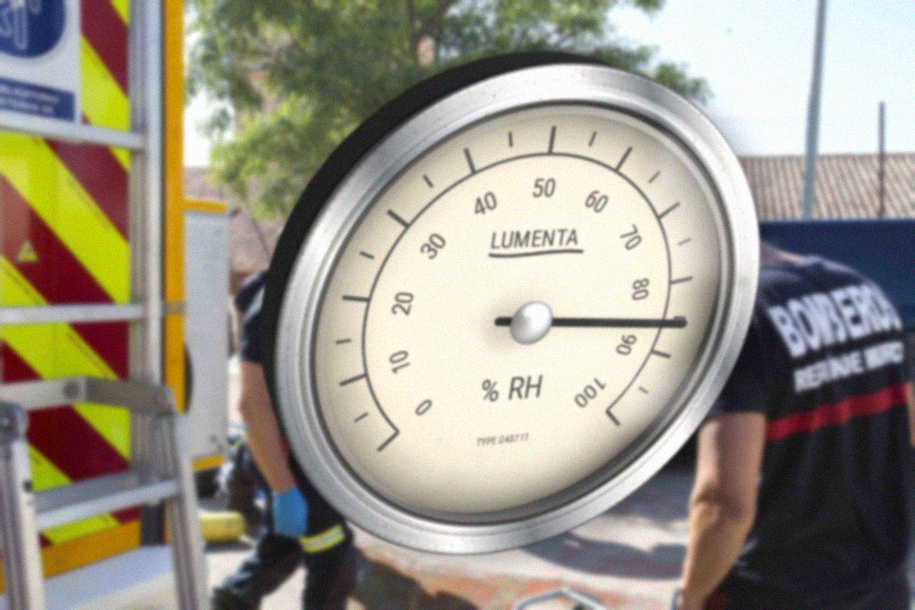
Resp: 85,%
